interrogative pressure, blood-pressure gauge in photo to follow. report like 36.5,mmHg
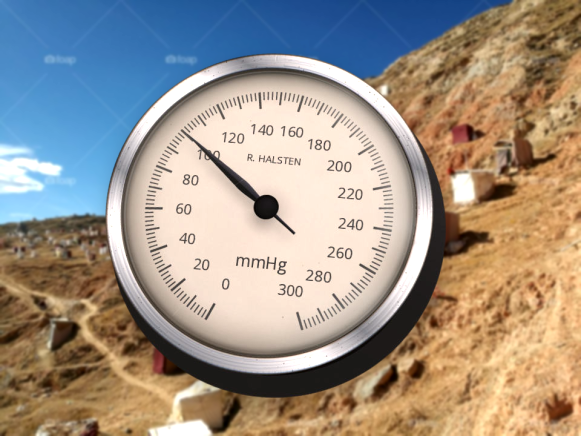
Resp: 100,mmHg
